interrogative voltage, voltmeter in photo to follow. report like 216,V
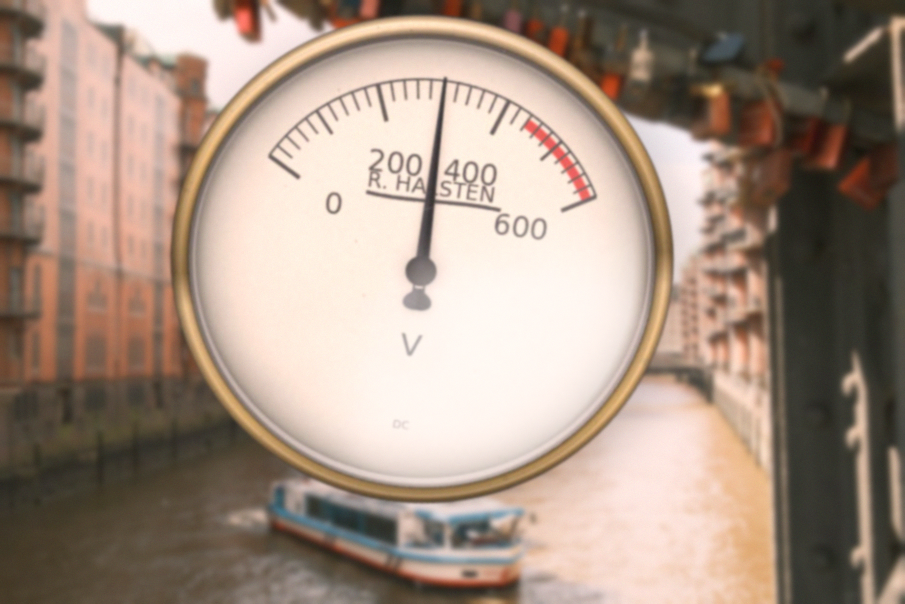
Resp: 300,V
